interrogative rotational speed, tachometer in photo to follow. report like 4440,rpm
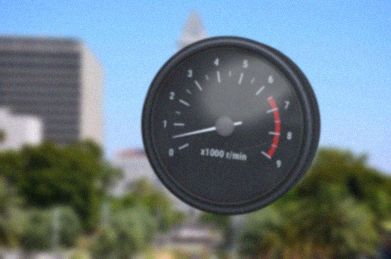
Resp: 500,rpm
